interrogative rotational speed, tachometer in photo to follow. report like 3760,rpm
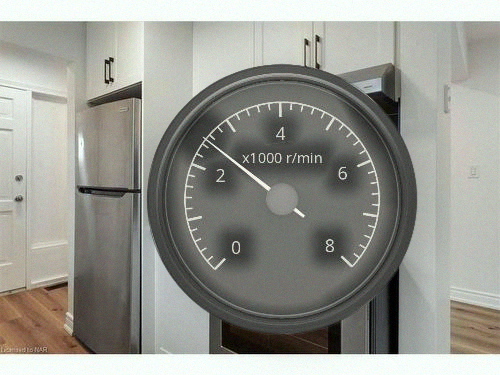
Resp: 2500,rpm
